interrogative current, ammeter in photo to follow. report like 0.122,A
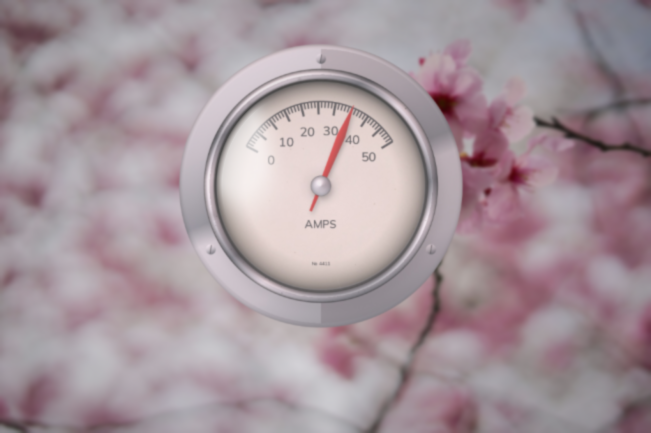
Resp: 35,A
